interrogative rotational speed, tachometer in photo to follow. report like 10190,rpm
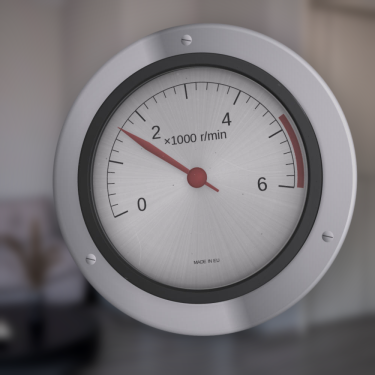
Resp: 1600,rpm
